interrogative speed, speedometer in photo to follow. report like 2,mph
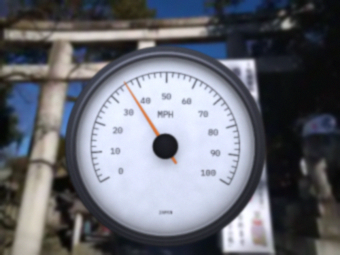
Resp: 36,mph
